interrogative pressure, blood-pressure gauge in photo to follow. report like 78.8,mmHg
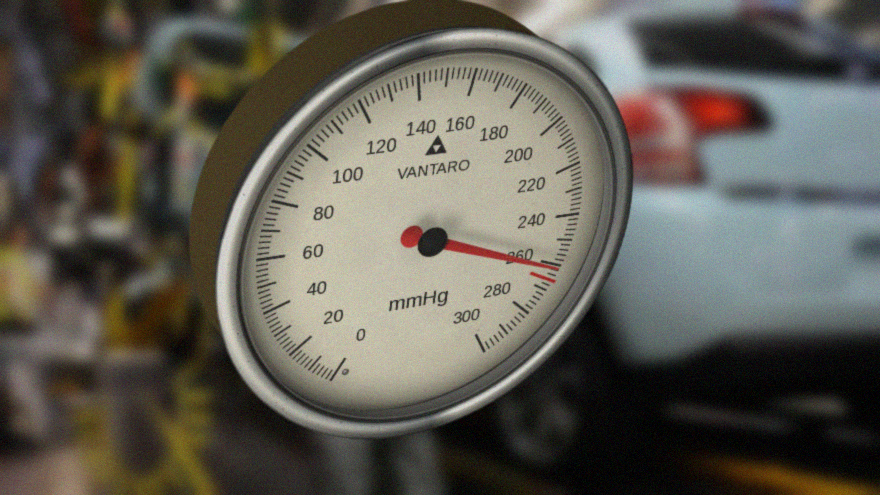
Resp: 260,mmHg
